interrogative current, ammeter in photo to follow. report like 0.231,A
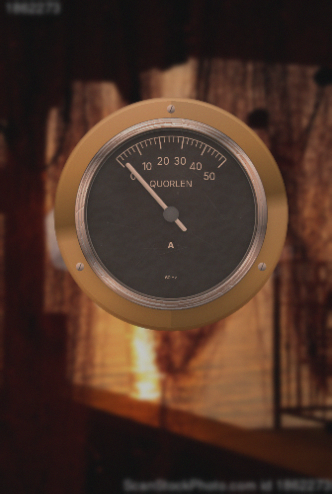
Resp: 2,A
